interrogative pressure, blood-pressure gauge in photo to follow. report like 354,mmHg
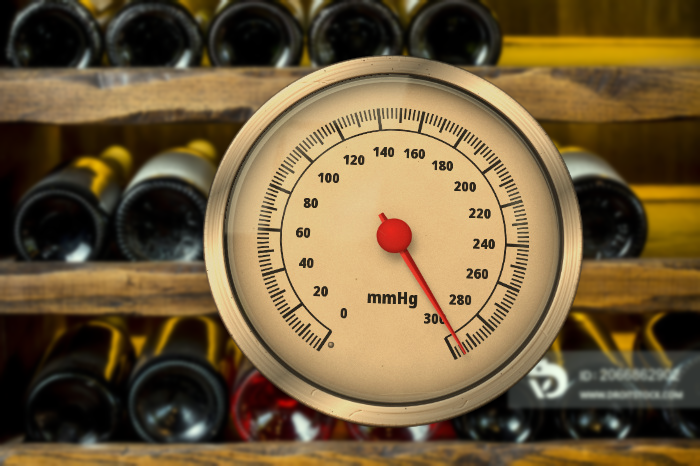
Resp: 296,mmHg
